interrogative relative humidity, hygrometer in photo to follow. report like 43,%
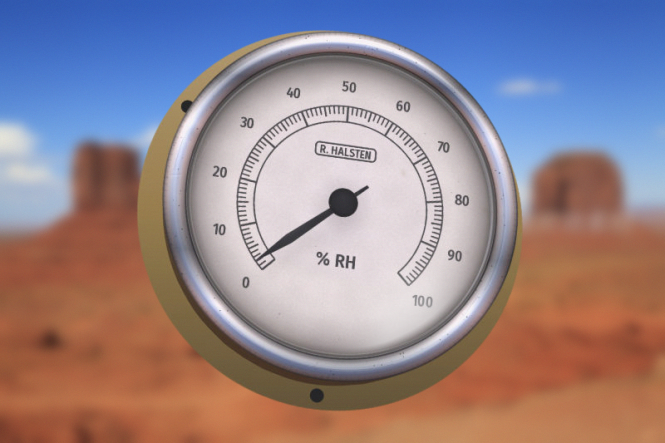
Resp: 2,%
